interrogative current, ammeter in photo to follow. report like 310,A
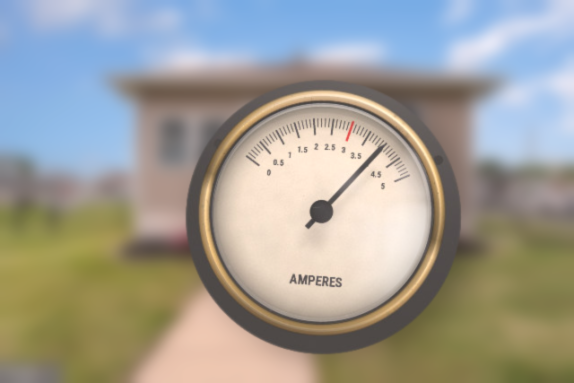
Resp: 4,A
